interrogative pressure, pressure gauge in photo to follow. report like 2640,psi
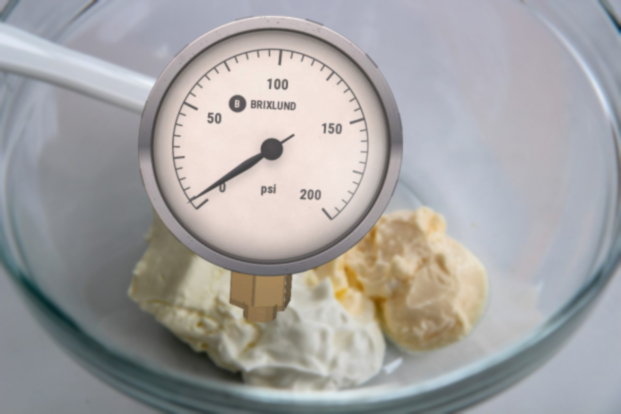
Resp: 5,psi
